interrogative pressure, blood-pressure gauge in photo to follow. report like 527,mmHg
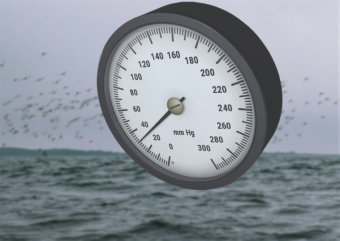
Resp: 30,mmHg
